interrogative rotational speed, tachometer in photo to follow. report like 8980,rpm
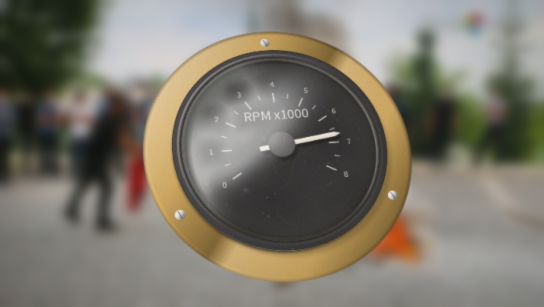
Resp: 6750,rpm
